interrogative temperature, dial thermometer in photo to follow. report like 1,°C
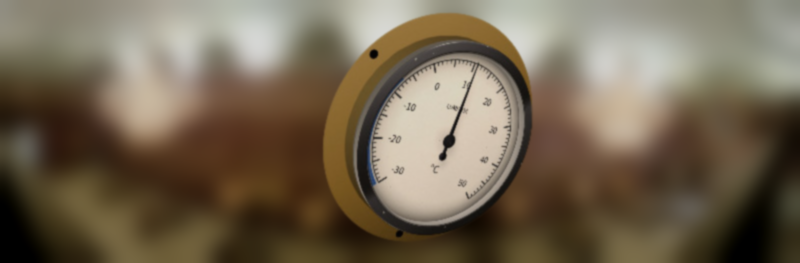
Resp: 10,°C
